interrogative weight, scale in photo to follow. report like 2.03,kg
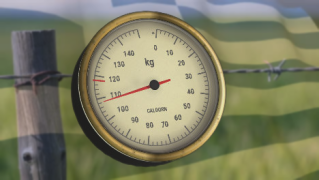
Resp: 108,kg
